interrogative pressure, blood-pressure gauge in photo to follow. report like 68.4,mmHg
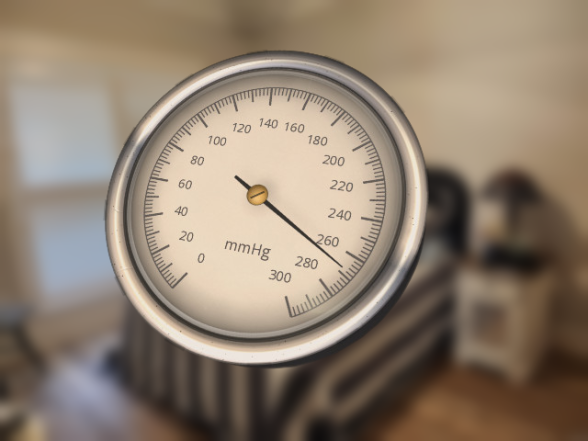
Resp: 268,mmHg
